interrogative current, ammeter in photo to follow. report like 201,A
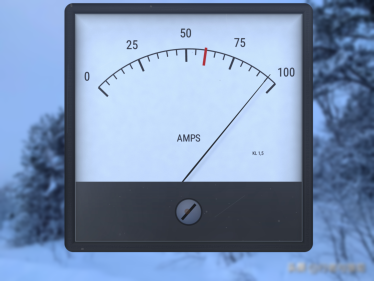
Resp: 95,A
